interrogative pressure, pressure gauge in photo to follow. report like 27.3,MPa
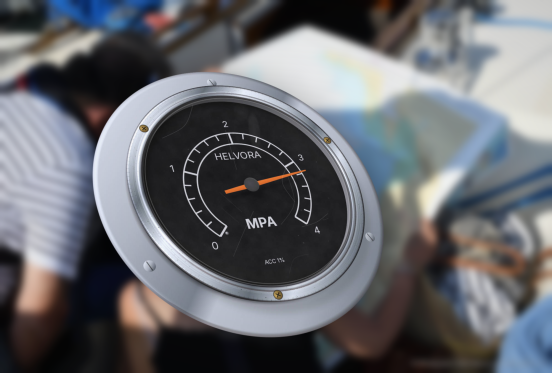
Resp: 3.2,MPa
